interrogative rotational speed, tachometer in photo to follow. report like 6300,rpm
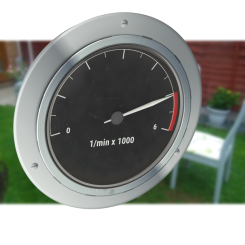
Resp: 5000,rpm
